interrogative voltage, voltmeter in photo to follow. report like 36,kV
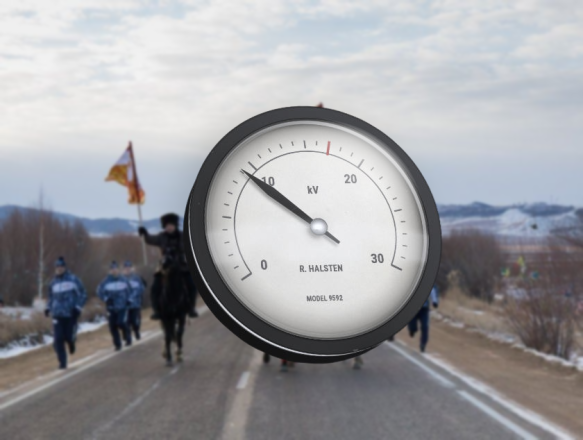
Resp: 9,kV
